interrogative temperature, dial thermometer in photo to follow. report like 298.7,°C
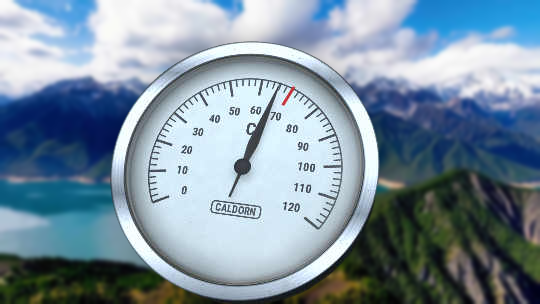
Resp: 66,°C
